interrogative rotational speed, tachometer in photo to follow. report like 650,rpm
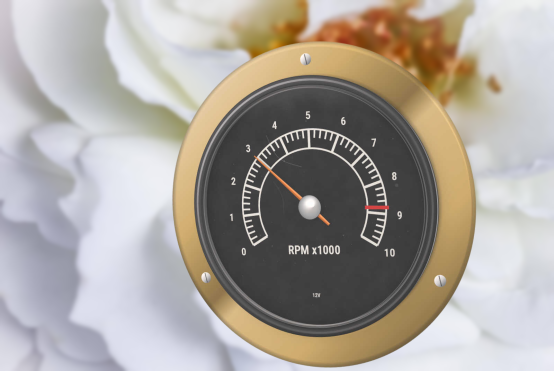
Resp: 3000,rpm
